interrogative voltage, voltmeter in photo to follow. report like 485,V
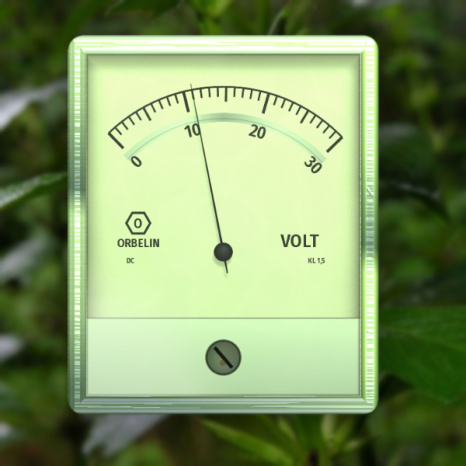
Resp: 11,V
